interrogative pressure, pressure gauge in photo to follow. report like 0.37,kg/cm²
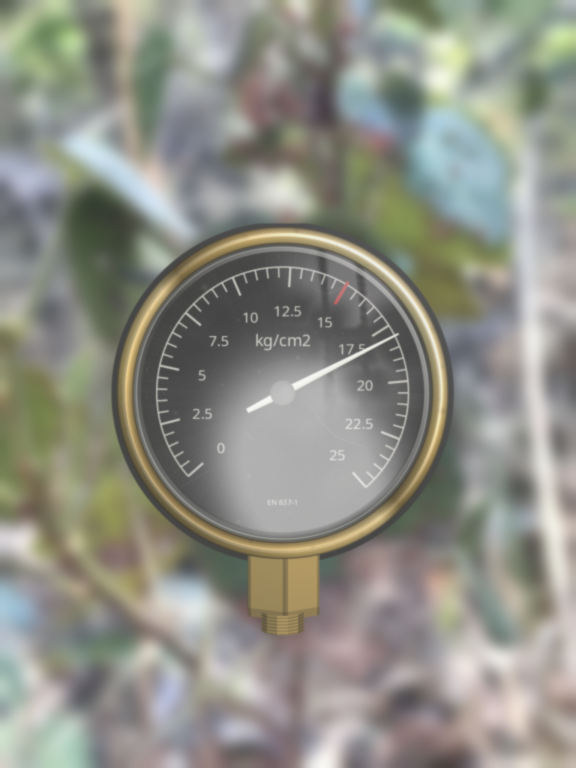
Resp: 18,kg/cm²
